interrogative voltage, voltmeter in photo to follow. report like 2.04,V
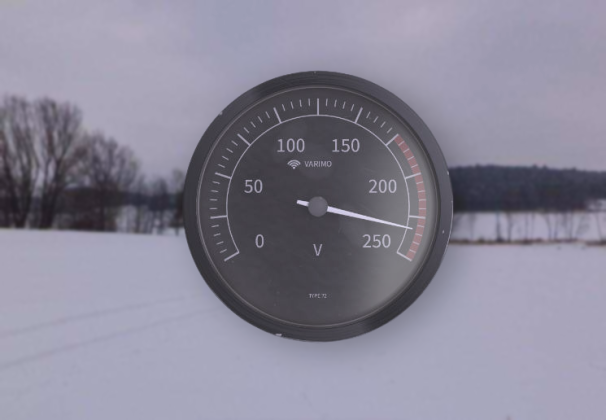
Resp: 232.5,V
